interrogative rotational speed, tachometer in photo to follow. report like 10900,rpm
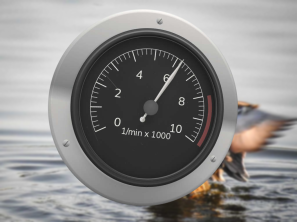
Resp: 6200,rpm
